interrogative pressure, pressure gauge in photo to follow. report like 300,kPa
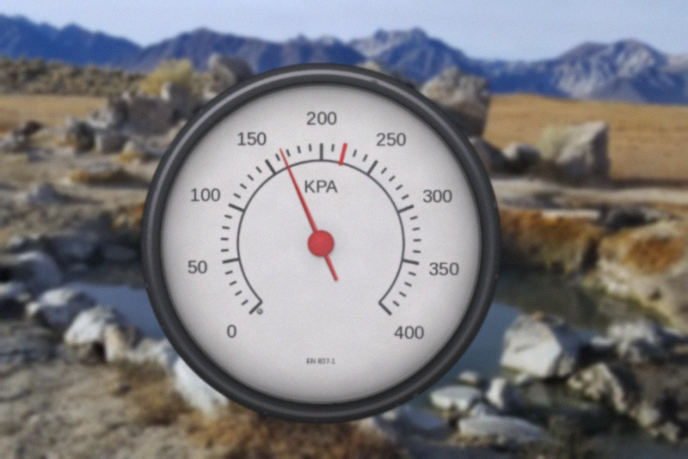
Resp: 165,kPa
